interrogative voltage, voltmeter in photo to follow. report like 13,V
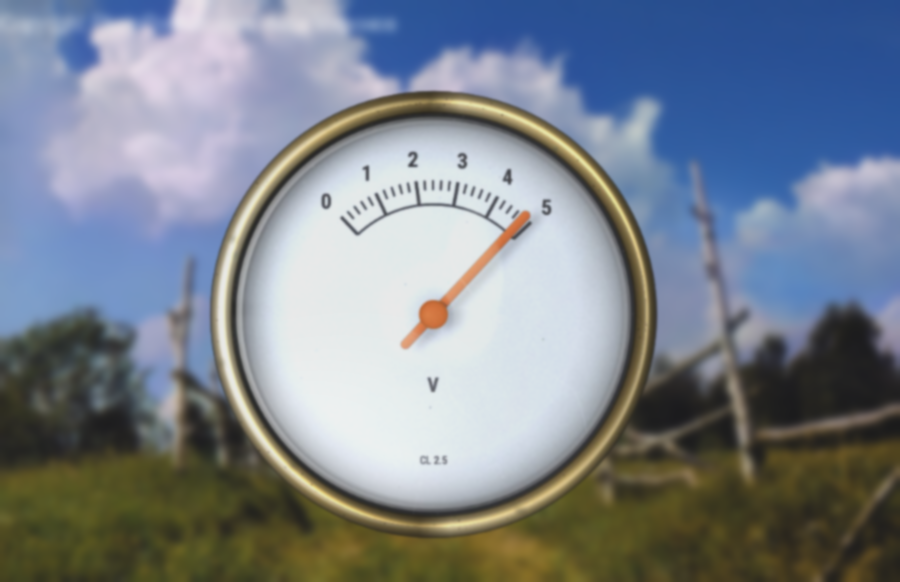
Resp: 4.8,V
